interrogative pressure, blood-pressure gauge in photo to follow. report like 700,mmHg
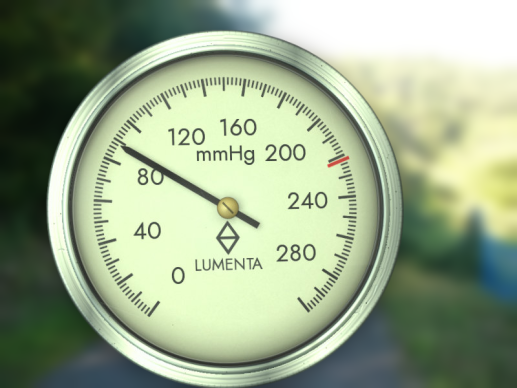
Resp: 88,mmHg
